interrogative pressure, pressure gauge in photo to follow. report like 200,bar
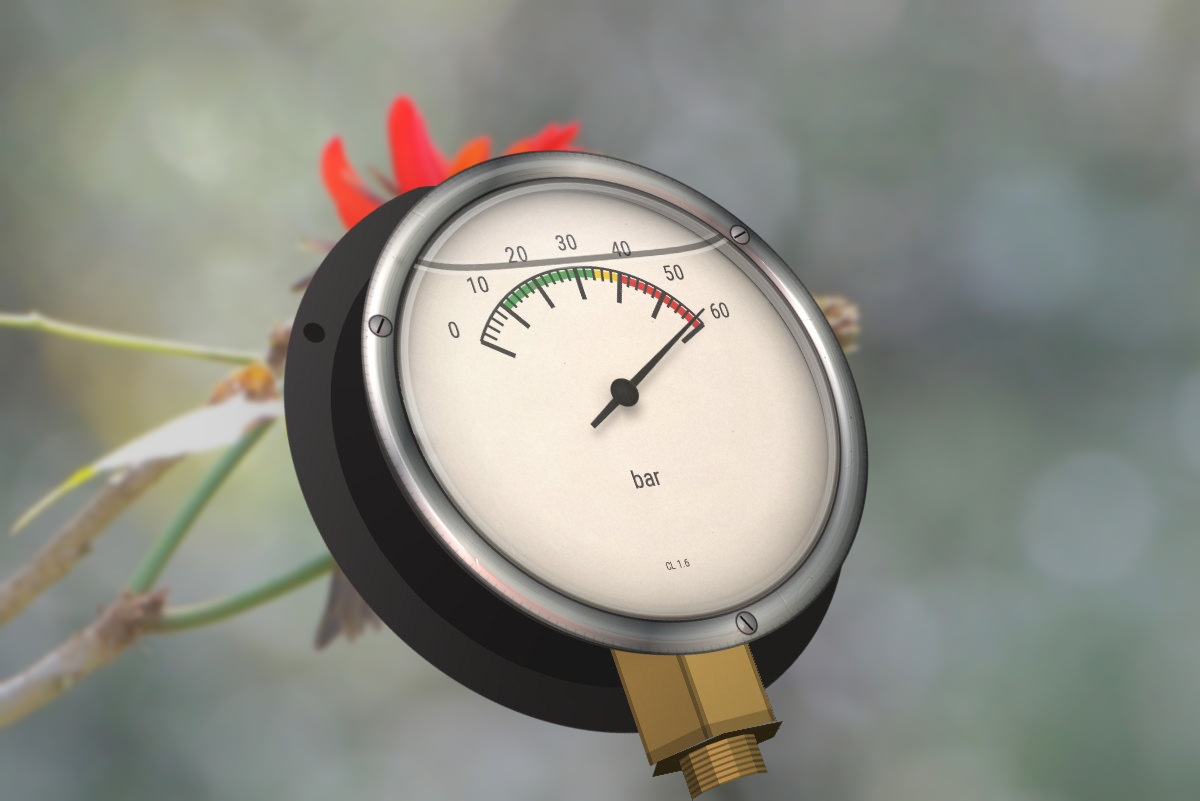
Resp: 58,bar
